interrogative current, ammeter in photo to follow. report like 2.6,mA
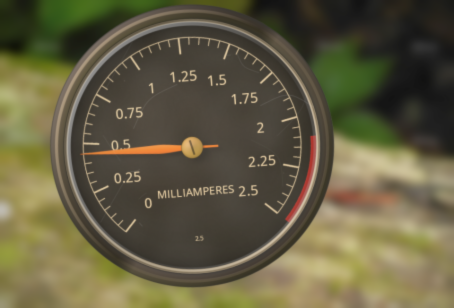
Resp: 0.45,mA
